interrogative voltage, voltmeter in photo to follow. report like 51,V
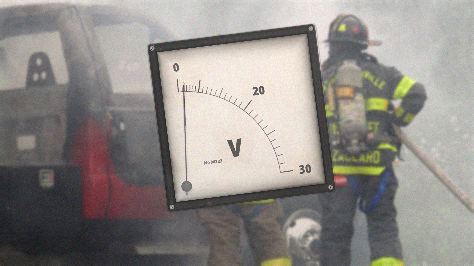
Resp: 5,V
